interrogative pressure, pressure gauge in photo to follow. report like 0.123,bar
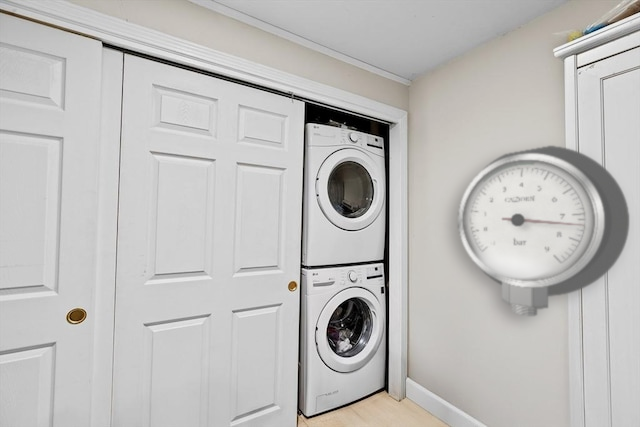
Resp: 7.4,bar
